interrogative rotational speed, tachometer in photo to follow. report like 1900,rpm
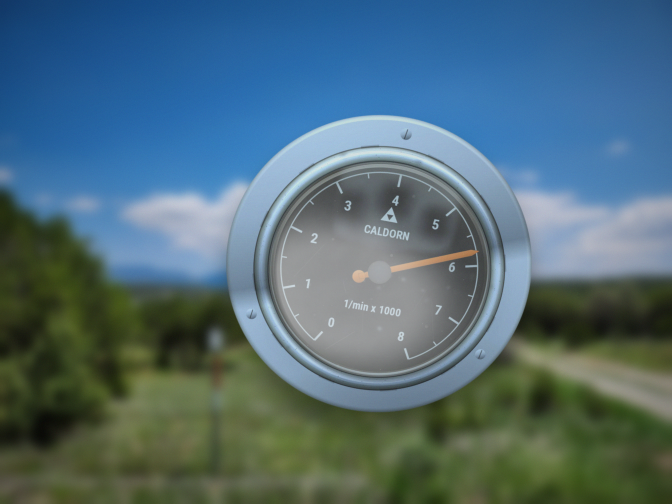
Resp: 5750,rpm
